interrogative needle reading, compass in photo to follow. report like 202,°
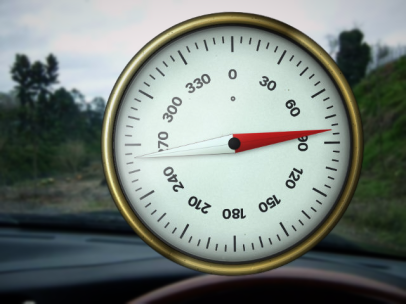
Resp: 82.5,°
